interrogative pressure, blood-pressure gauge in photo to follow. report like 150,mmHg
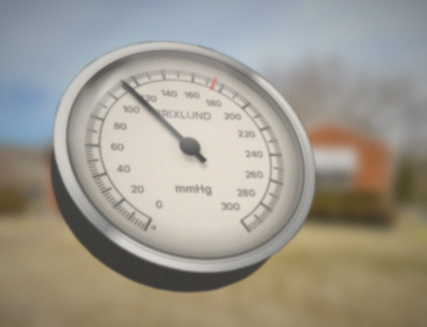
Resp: 110,mmHg
